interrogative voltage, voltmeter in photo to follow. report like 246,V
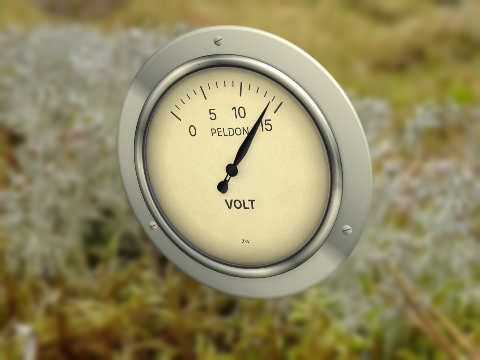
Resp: 14,V
